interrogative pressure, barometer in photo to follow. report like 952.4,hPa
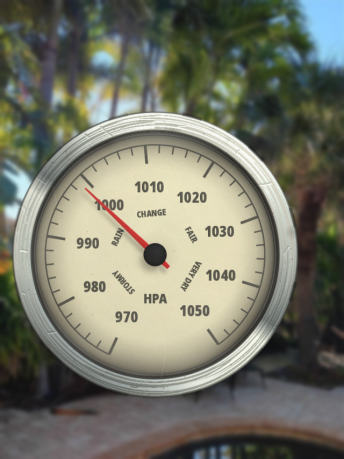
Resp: 999,hPa
